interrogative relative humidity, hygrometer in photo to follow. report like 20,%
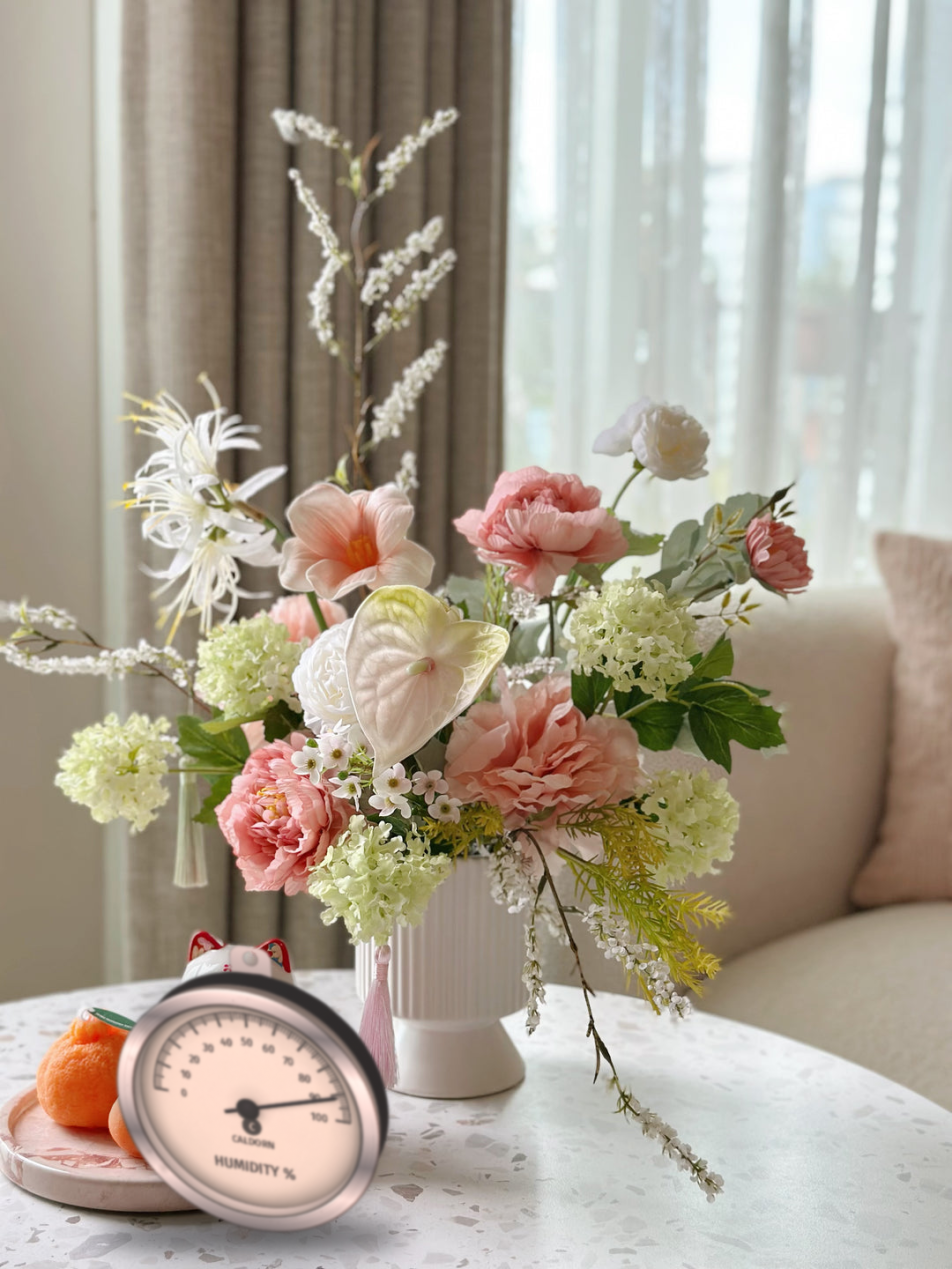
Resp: 90,%
